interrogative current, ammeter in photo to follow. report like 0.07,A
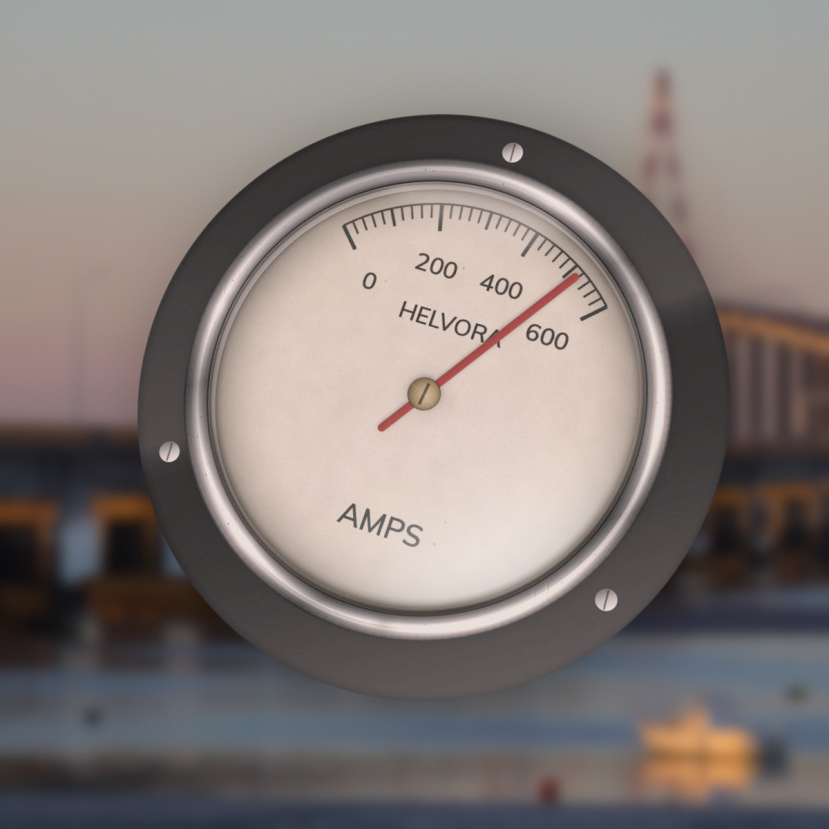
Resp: 520,A
